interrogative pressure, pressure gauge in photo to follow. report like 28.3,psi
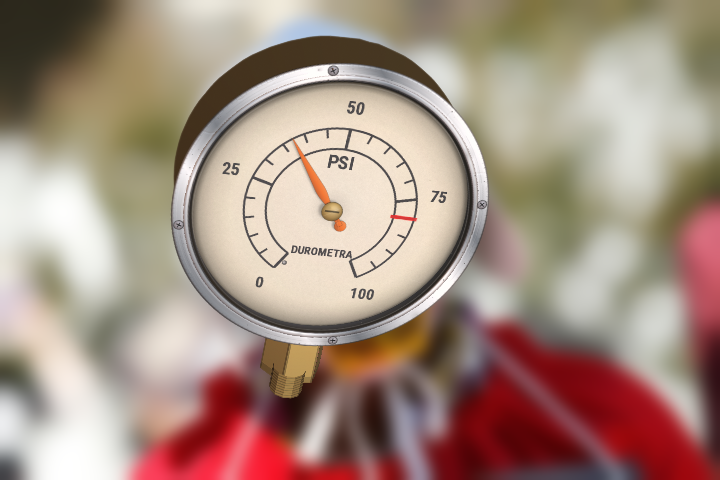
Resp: 37.5,psi
